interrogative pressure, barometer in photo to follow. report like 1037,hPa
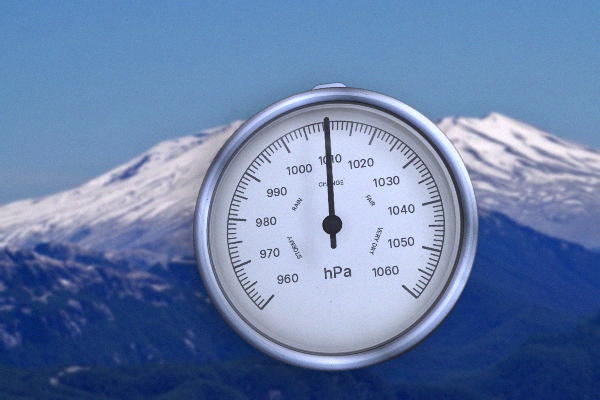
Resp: 1010,hPa
